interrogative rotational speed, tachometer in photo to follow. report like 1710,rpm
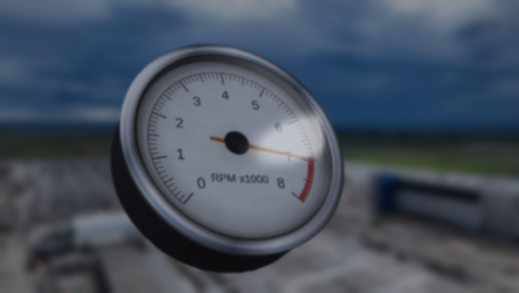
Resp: 7000,rpm
